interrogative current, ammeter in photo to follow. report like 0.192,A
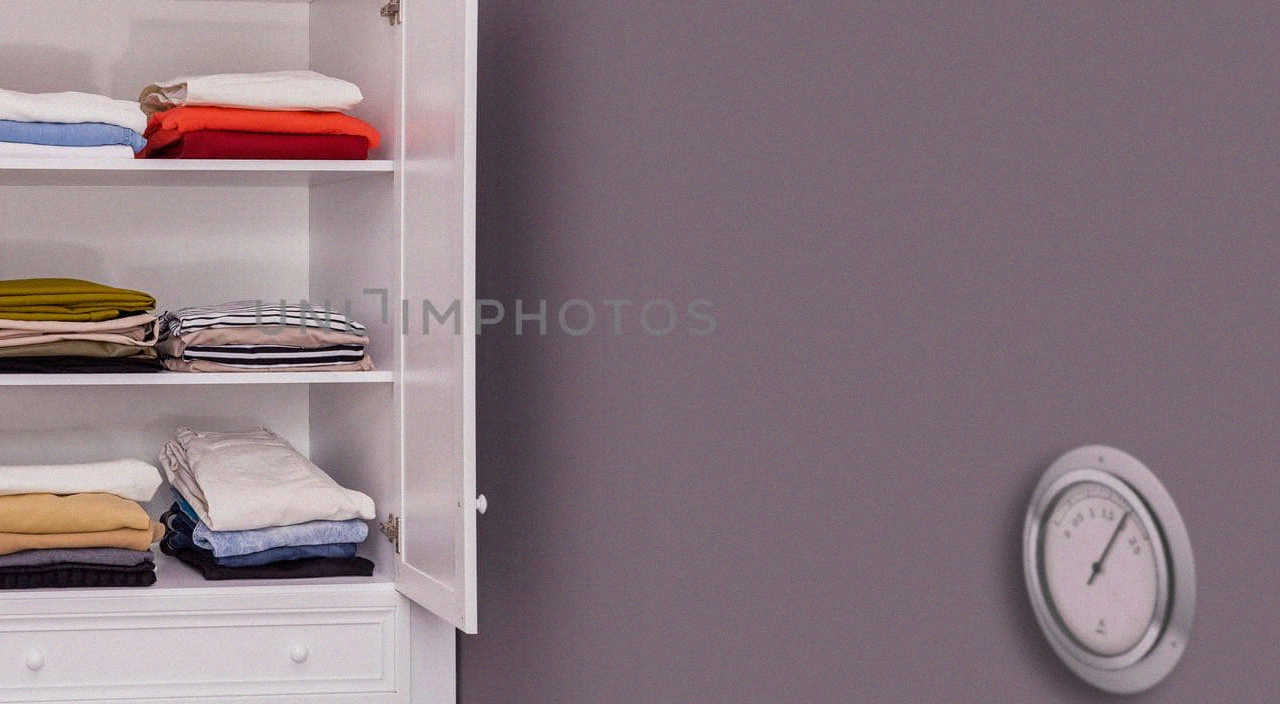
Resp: 2,A
